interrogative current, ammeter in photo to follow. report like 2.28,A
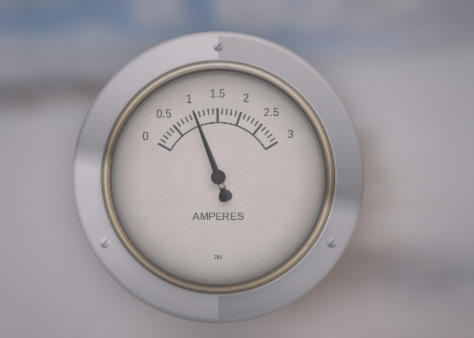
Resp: 1,A
